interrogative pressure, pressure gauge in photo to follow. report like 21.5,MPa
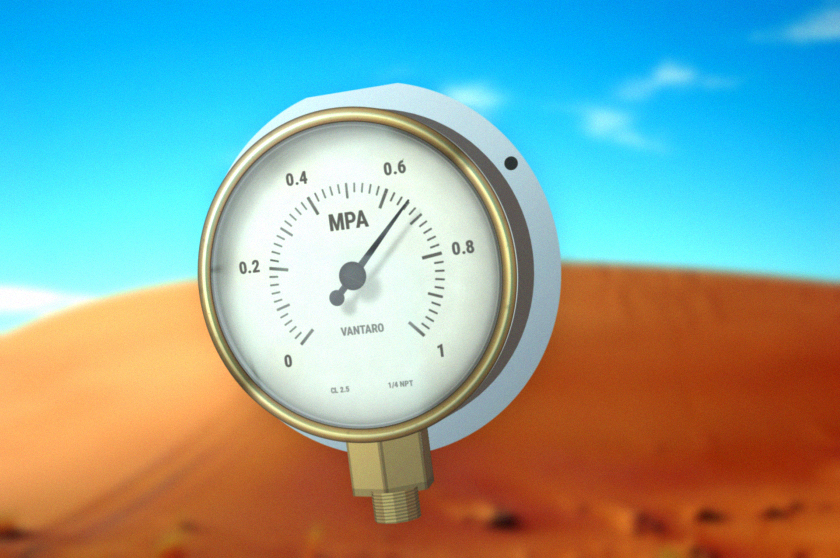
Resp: 0.66,MPa
